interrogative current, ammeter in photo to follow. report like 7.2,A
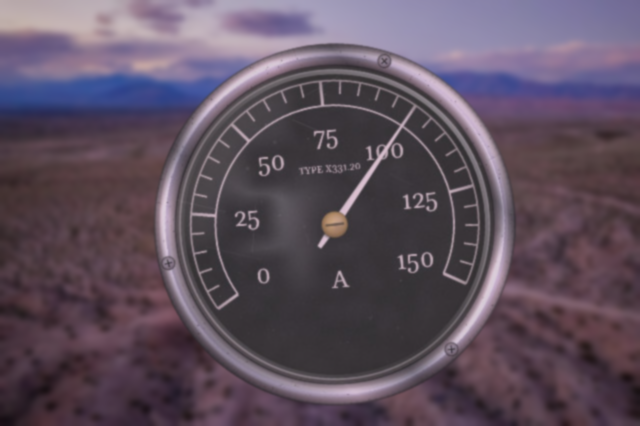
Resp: 100,A
